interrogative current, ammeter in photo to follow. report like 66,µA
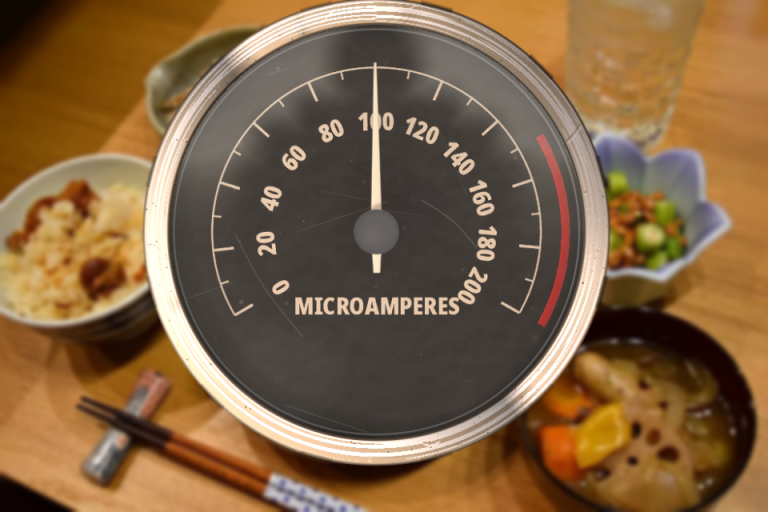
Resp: 100,µA
